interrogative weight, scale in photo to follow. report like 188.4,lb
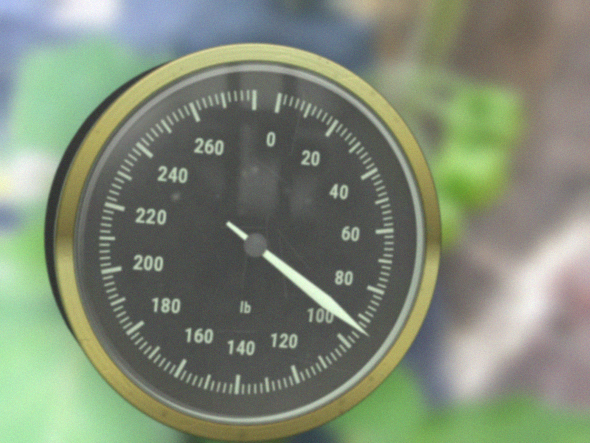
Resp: 94,lb
